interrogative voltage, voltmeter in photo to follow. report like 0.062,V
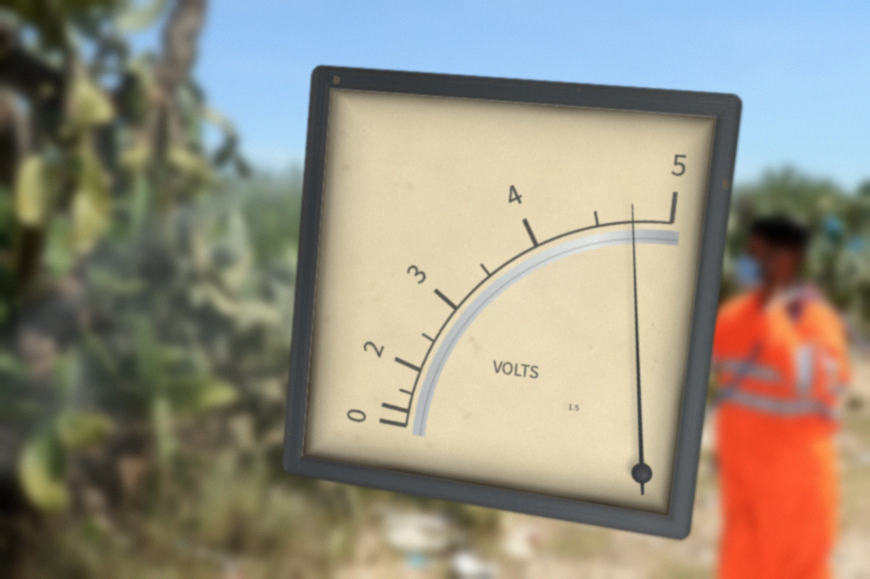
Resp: 4.75,V
